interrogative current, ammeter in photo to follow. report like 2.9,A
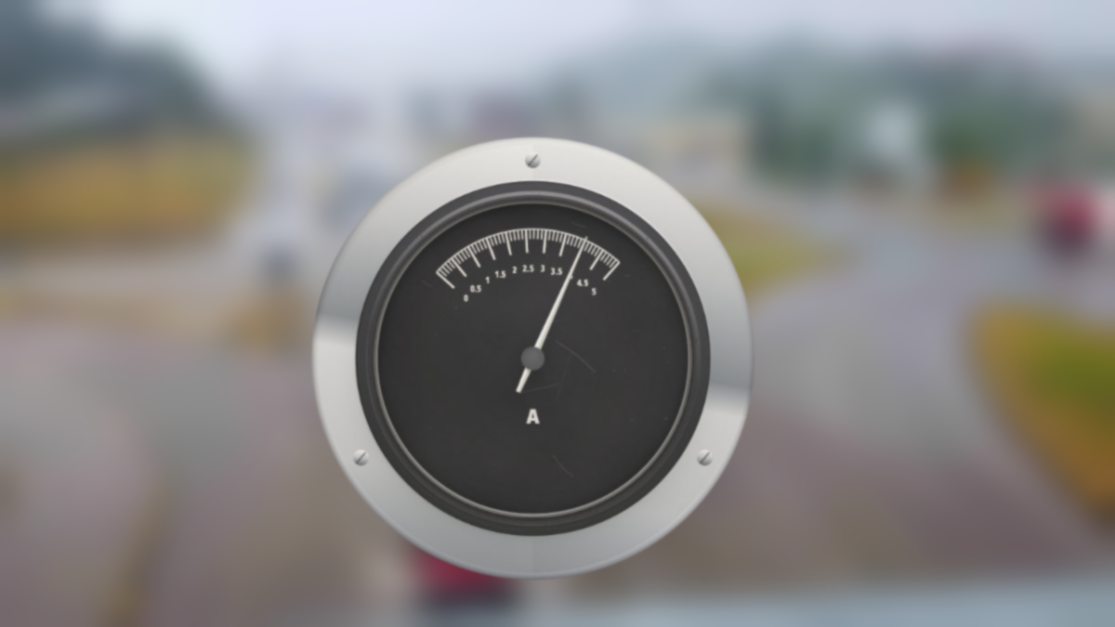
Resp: 4,A
